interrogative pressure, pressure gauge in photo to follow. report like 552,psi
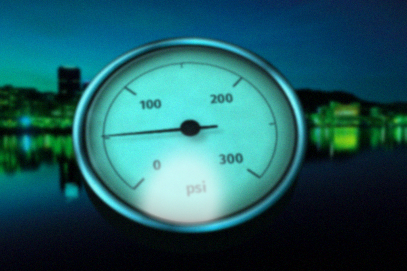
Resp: 50,psi
